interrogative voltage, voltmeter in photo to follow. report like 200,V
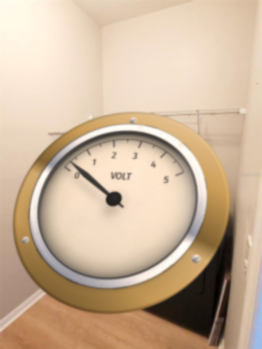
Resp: 0.25,V
